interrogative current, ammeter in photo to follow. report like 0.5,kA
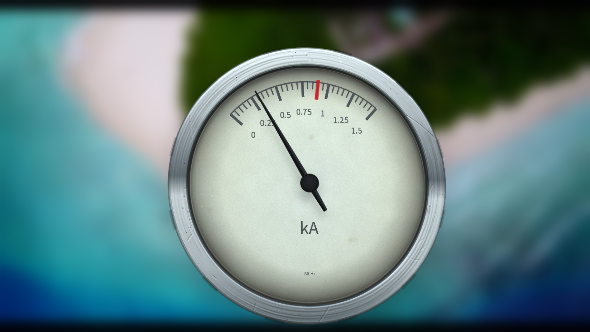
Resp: 0.3,kA
